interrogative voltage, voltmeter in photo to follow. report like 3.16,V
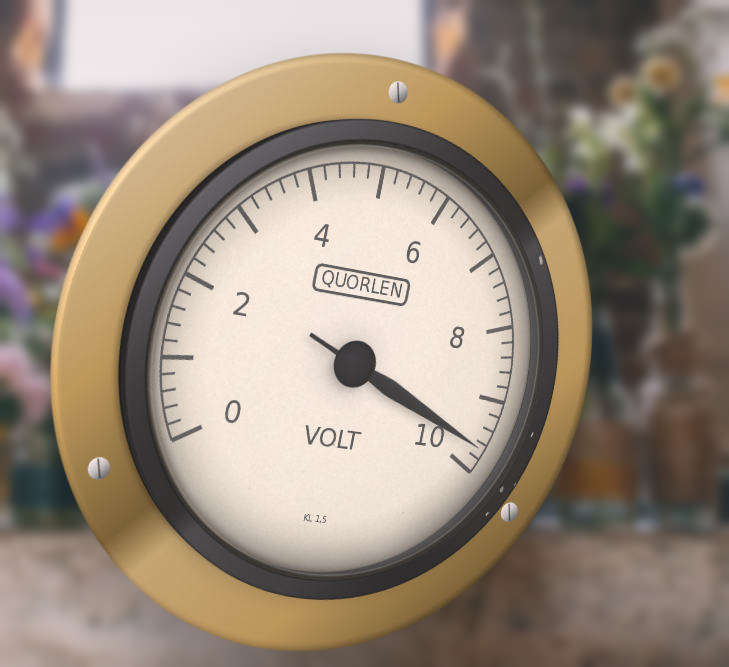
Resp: 9.7,V
